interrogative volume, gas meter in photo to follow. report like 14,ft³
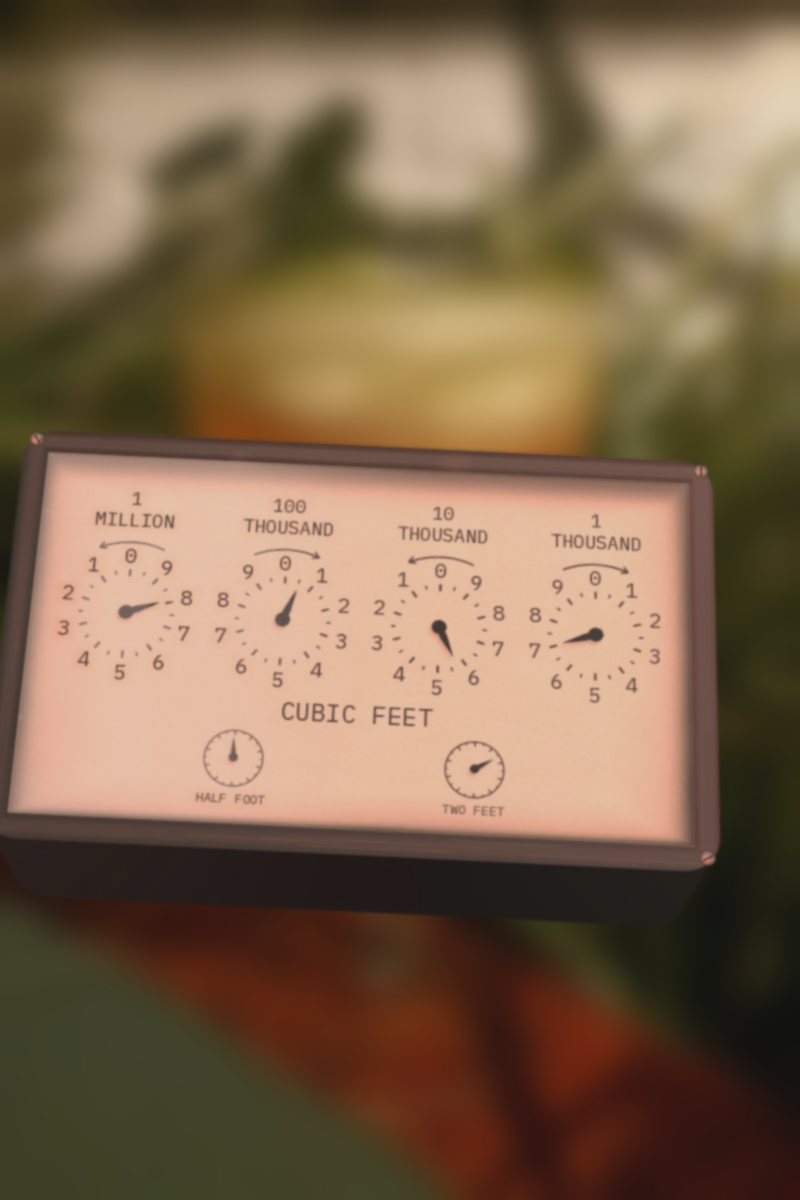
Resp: 805700,ft³
